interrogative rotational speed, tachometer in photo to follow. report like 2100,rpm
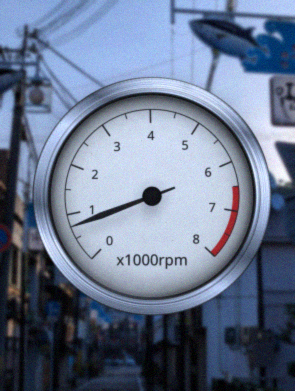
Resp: 750,rpm
